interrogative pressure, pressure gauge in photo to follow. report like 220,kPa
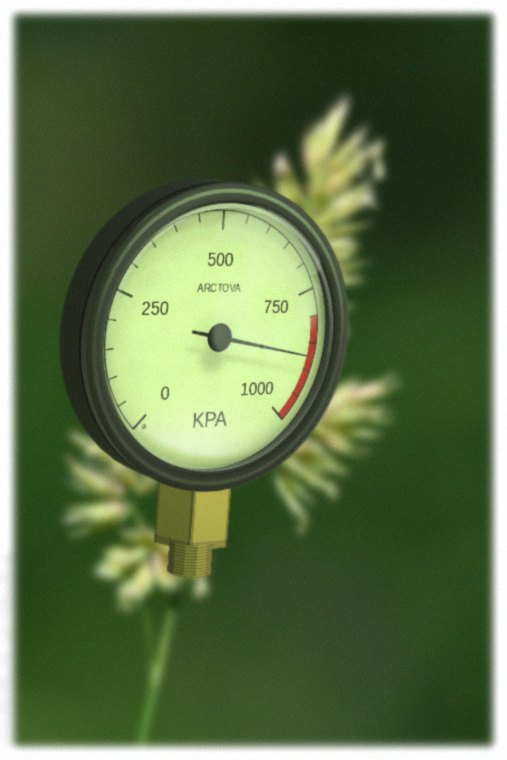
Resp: 875,kPa
